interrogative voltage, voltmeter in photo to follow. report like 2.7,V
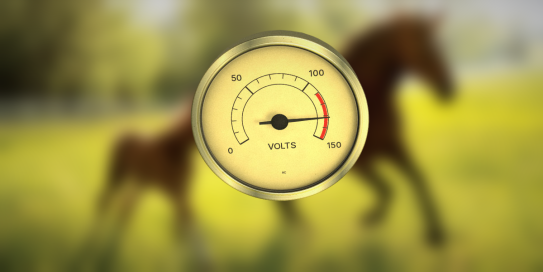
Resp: 130,V
